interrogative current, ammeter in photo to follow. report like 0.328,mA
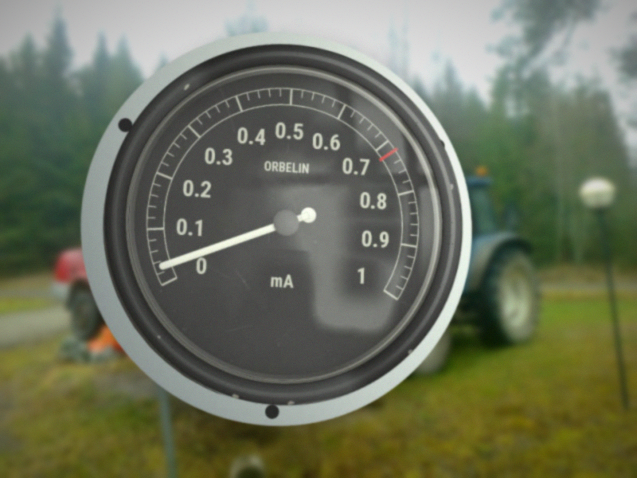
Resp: 0.03,mA
